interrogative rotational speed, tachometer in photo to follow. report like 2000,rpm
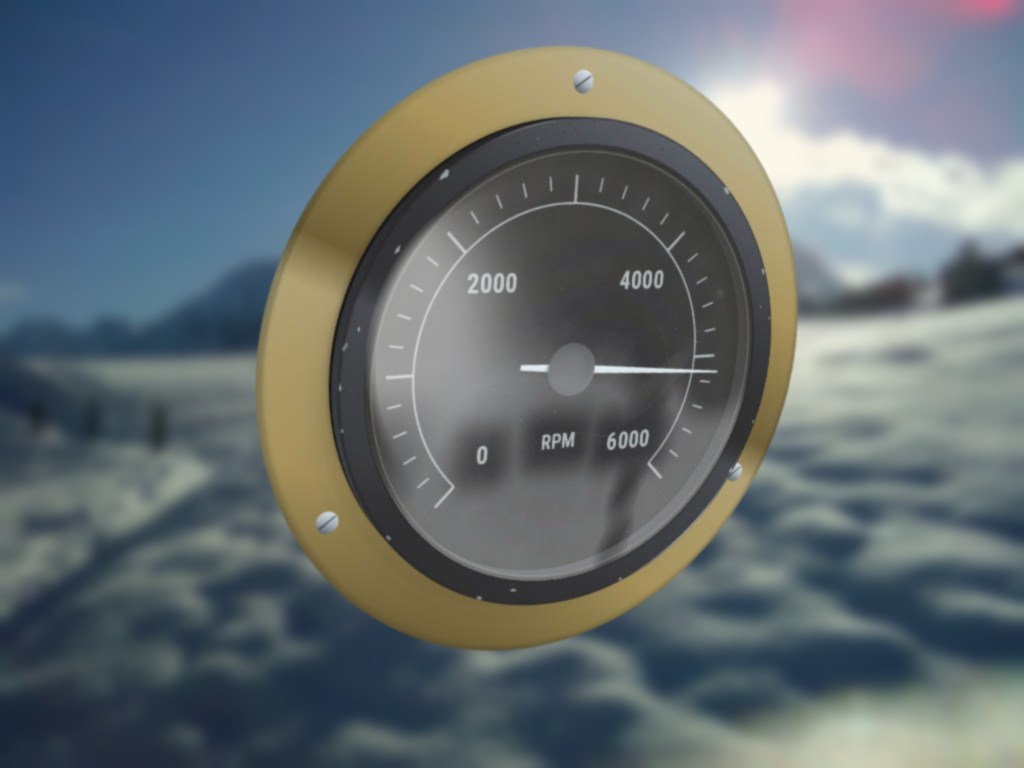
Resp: 5100,rpm
